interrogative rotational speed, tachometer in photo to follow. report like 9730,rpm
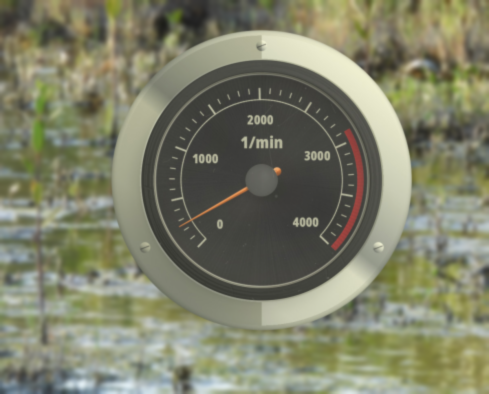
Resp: 250,rpm
